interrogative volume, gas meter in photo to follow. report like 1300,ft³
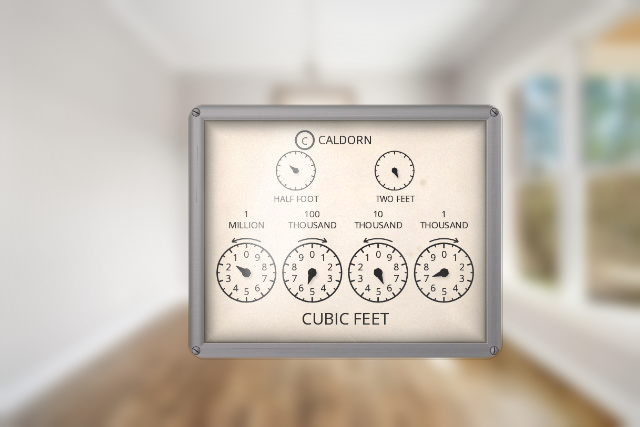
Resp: 155700,ft³
